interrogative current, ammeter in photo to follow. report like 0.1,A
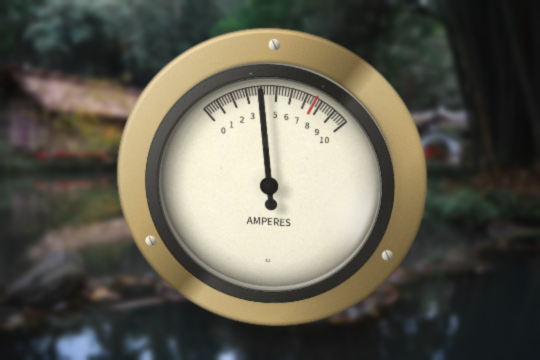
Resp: 4,A
